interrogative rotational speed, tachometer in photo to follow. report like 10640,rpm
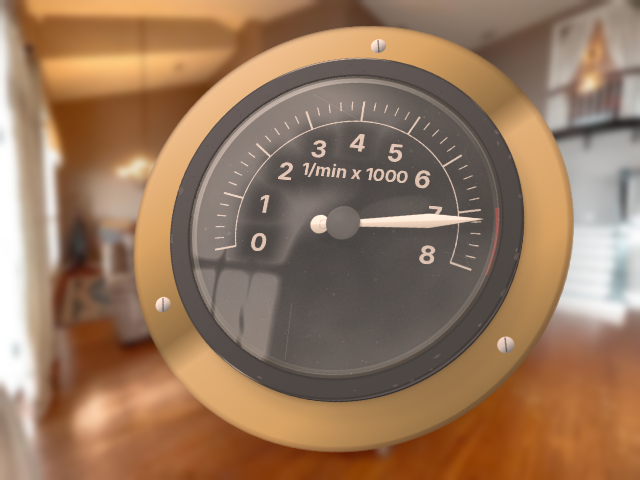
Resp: 7200,rpm
